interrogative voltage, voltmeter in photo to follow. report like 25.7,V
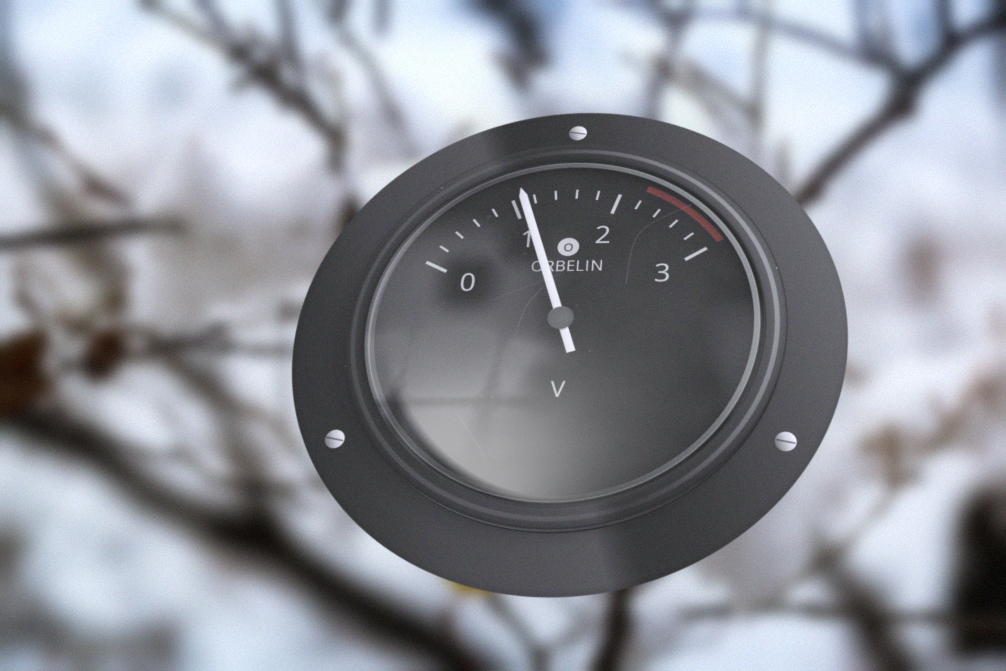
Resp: 1.1,V
